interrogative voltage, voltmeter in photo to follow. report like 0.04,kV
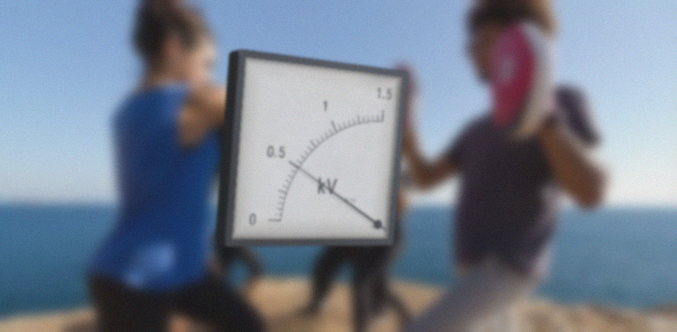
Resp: 0.5,kV
